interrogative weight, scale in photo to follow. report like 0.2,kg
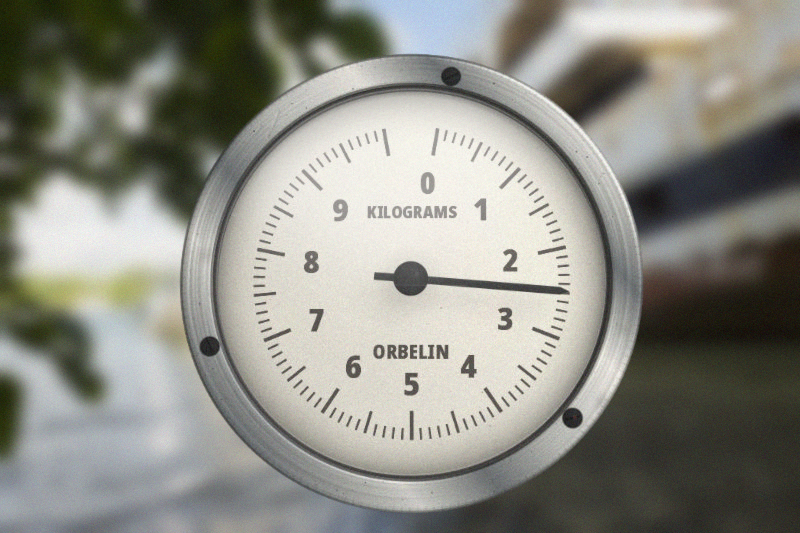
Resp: 2.5,kg
